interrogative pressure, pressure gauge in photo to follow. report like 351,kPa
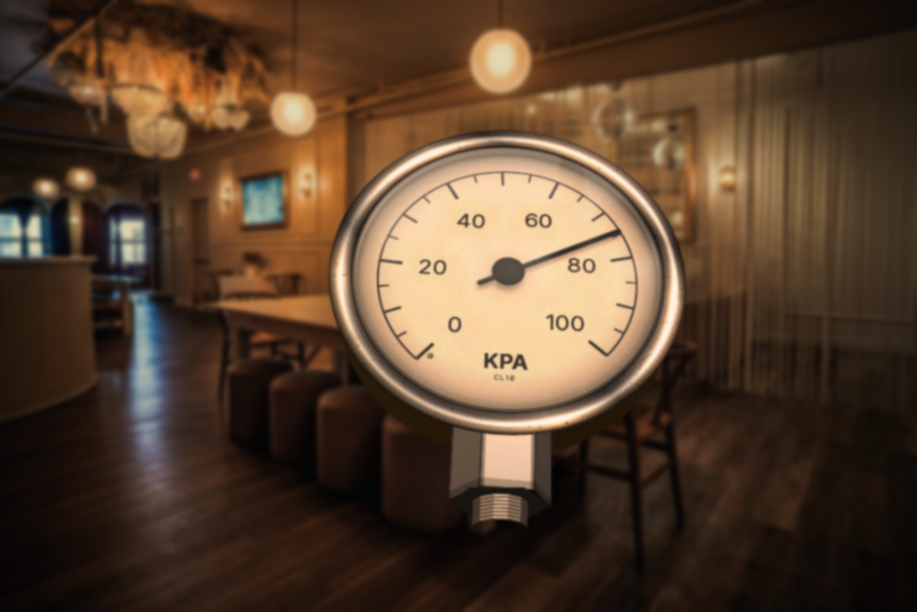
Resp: 75,kPa
